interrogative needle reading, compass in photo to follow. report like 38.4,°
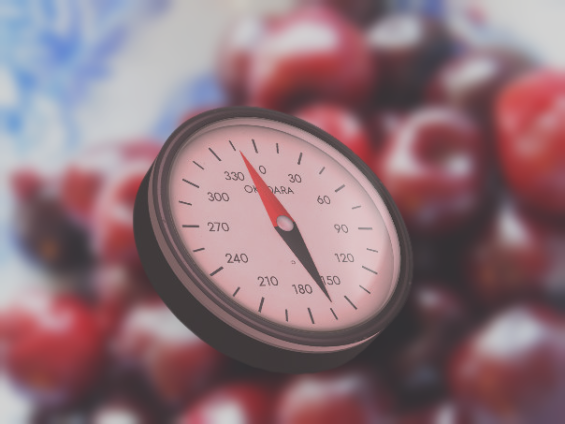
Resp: 345,°
